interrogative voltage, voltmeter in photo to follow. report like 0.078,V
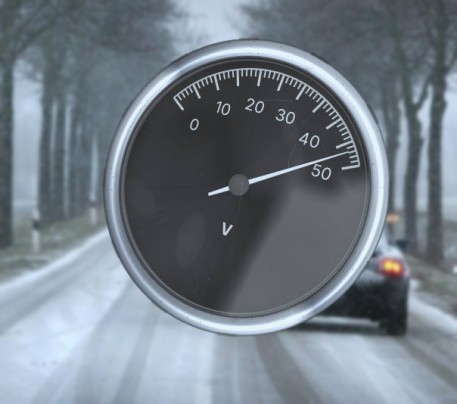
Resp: 47,V
